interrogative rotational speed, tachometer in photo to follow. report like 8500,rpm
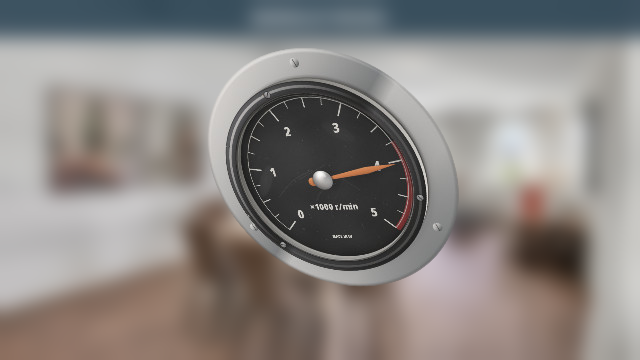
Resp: 4000,rpm
